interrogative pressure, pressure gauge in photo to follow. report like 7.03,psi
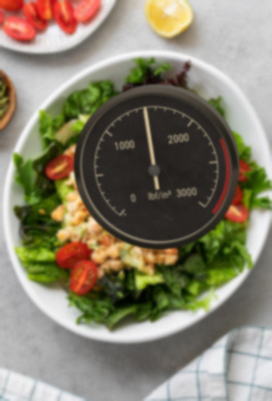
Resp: 1500,psi
